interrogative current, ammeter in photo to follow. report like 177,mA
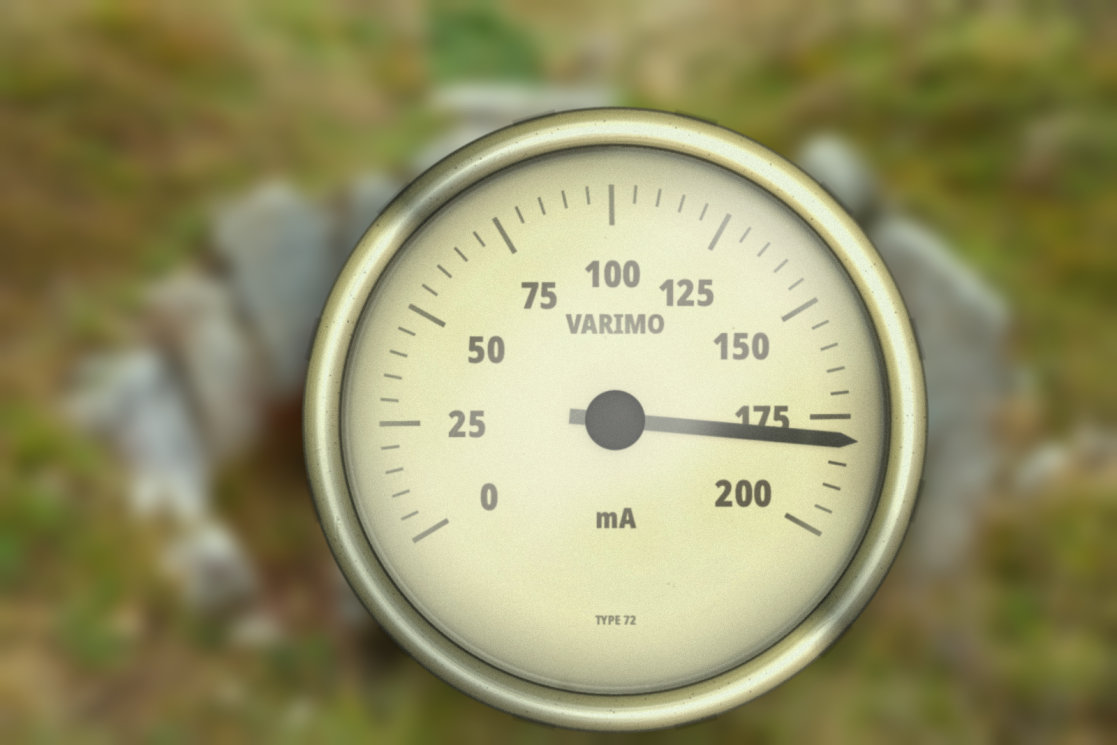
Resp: 180,mA
